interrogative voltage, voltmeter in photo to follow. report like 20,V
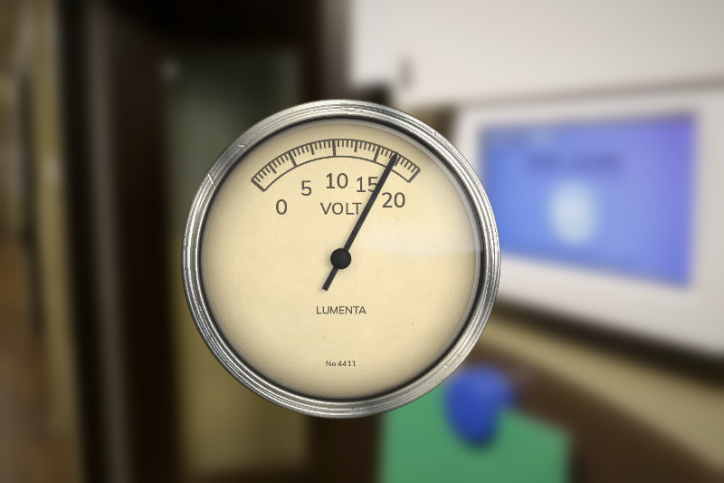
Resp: 17,V
